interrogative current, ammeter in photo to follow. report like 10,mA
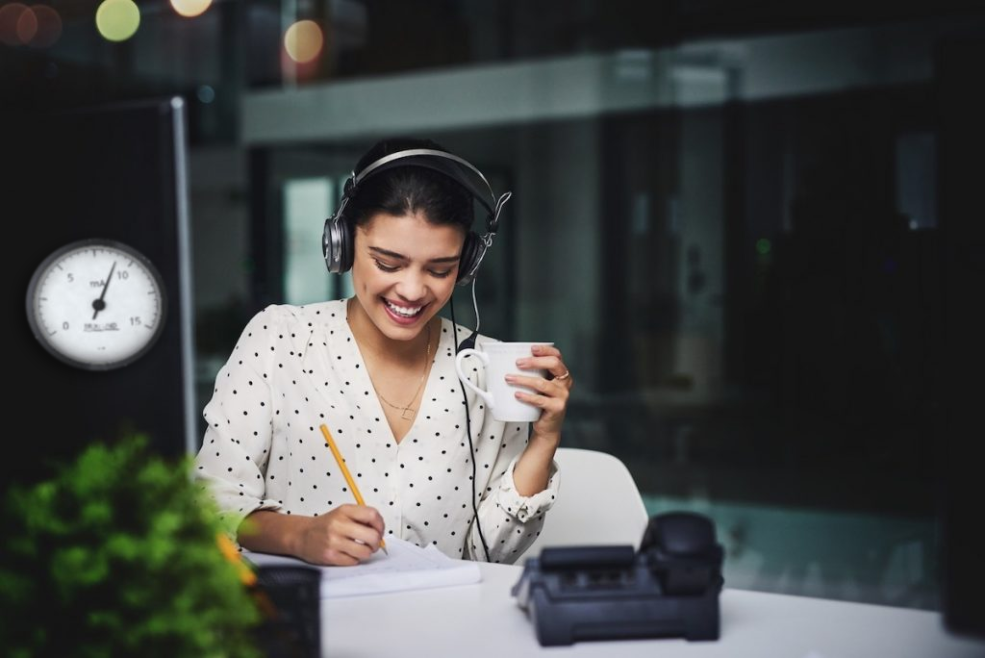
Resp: 9,mA
